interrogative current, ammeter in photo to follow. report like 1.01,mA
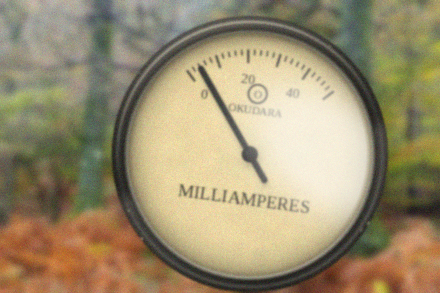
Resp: 4,mA
